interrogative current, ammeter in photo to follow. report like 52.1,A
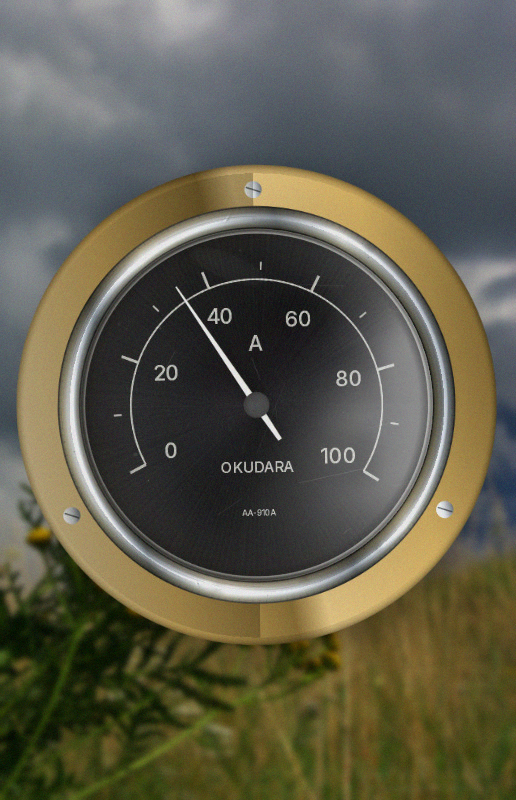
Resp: 35,A
